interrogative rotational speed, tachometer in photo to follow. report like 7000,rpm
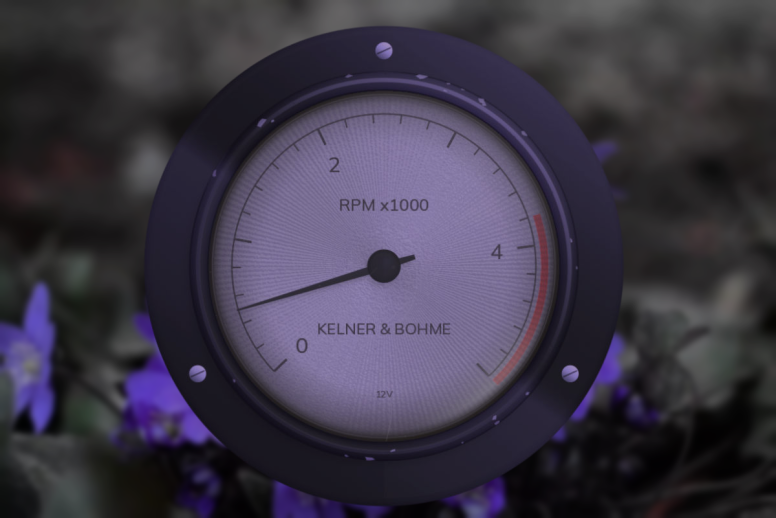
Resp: 500,rpm
